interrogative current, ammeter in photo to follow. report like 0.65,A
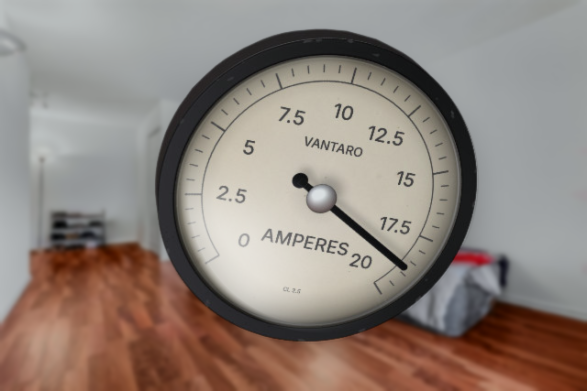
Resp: 18.75,A
